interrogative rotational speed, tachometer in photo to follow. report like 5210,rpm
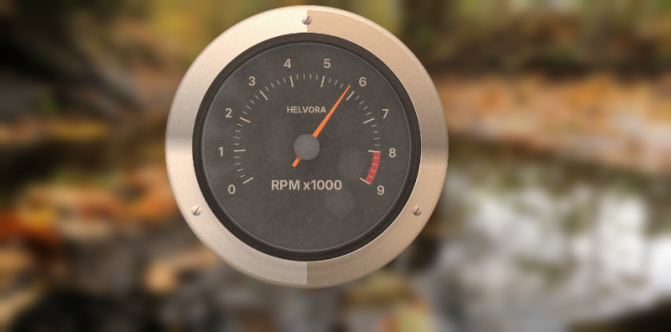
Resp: 5800,rpm
